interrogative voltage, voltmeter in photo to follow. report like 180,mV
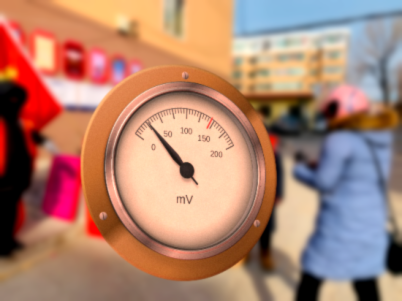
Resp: 25,mV
